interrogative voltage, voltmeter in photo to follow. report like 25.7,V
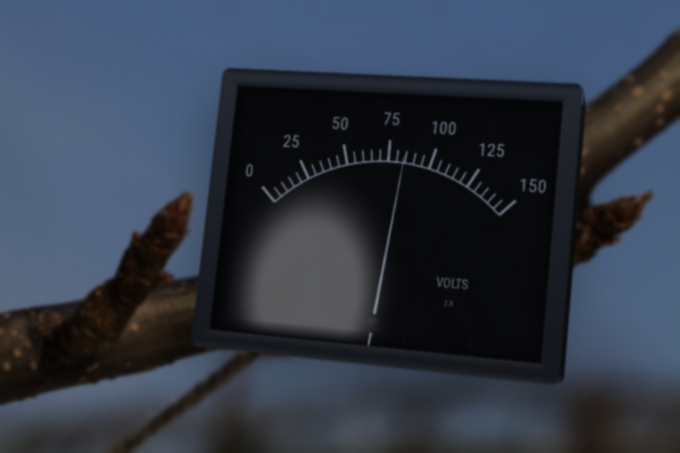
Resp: 85,V
